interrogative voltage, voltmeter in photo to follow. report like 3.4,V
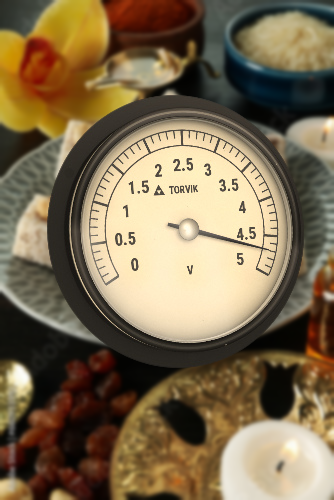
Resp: 4.7,V
